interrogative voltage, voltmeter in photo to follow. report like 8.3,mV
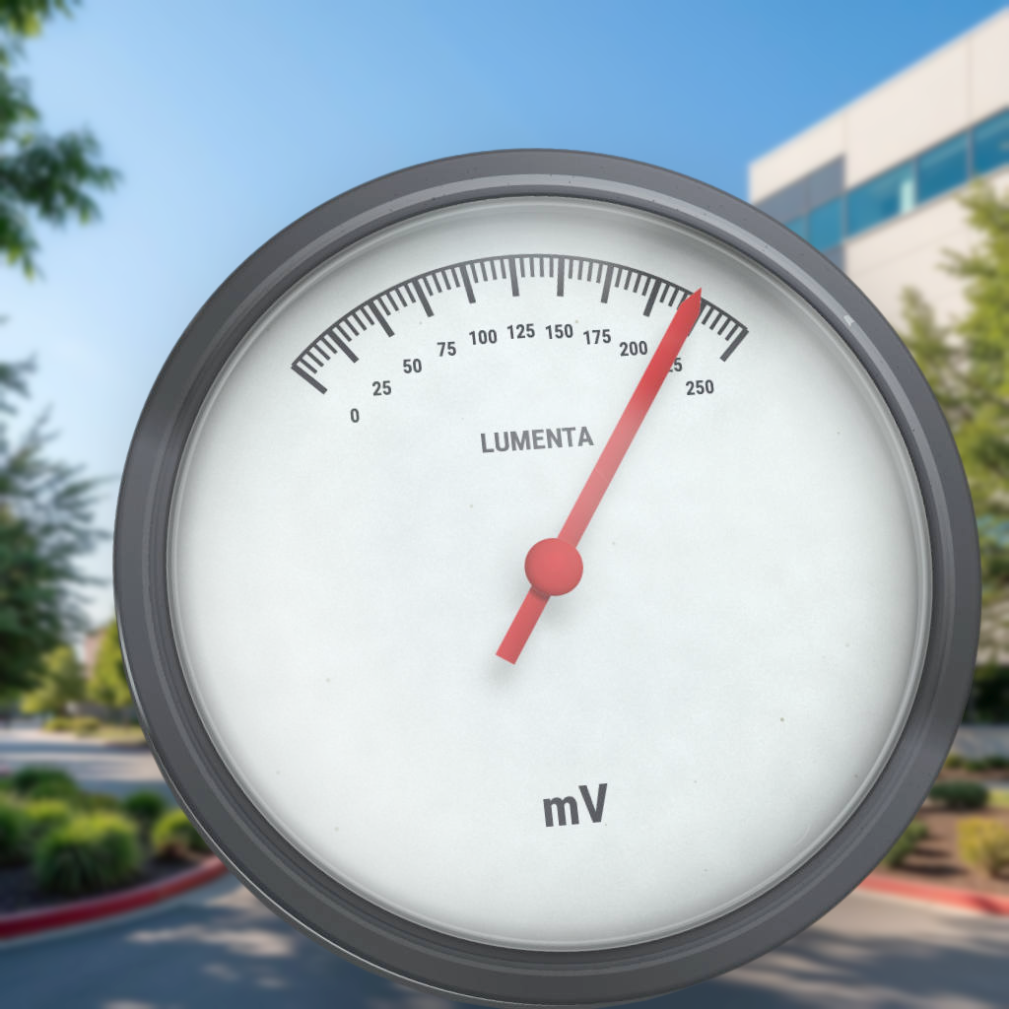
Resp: 220,mV
